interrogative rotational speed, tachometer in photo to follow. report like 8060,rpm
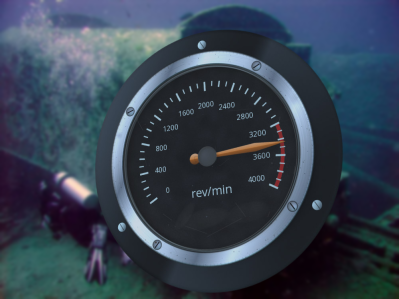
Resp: 3450,rpm
